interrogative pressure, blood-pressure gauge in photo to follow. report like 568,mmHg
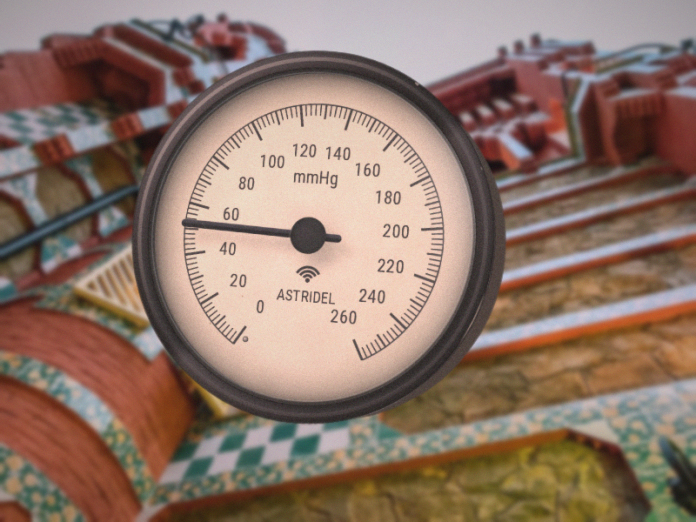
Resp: 52,mmHg
